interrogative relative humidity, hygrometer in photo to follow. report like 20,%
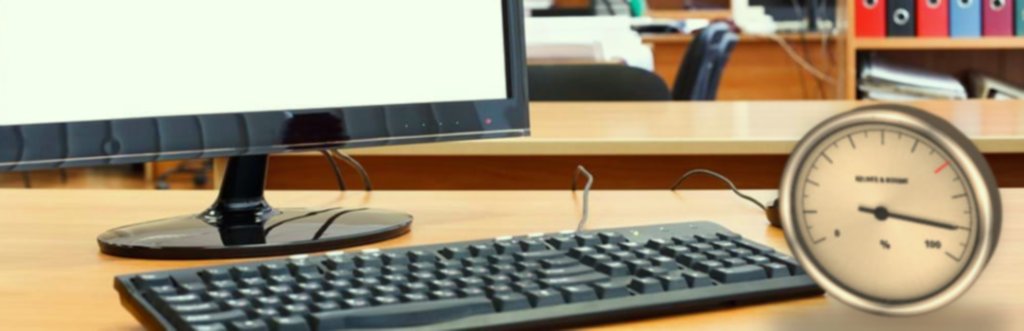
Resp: 90,%
